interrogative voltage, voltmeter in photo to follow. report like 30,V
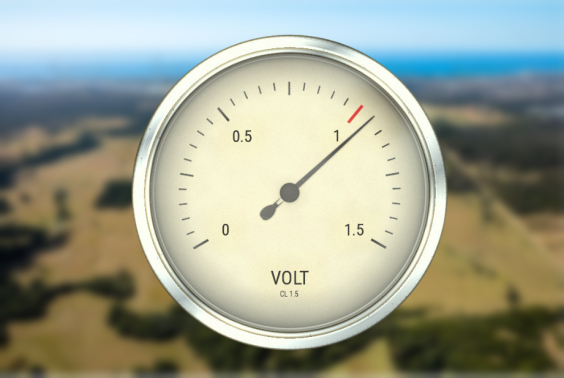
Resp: 1.05,V
